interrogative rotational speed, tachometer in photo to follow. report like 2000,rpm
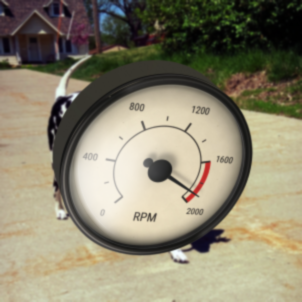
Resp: 1900,rpm
